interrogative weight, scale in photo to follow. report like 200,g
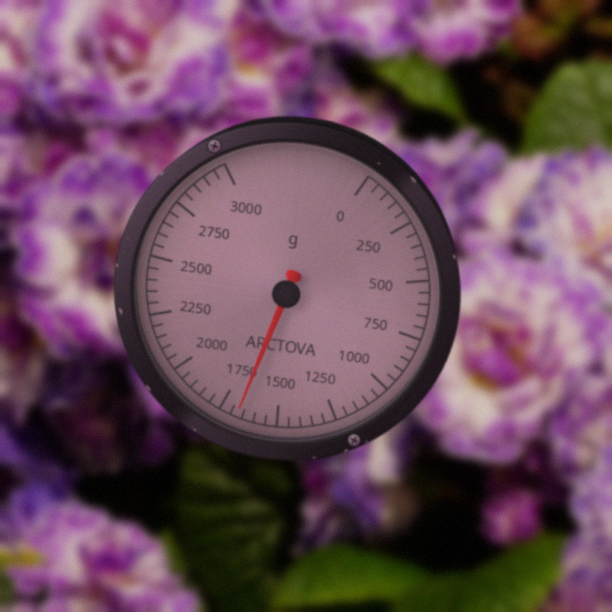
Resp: 1675,g
